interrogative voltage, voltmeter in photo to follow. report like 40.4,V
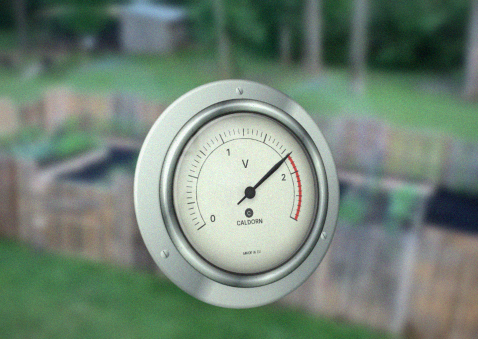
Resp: 1.8,V
